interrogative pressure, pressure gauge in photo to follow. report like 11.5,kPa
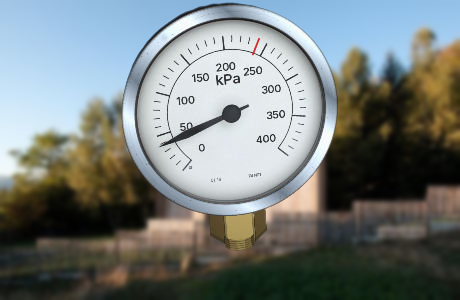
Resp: 40,kPa
